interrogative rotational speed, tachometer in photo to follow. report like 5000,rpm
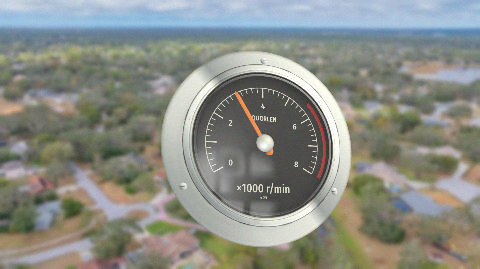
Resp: 3000,rpm
